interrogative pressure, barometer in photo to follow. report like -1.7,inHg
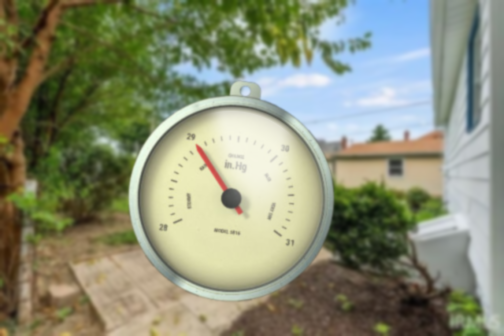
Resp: 29,inHg
